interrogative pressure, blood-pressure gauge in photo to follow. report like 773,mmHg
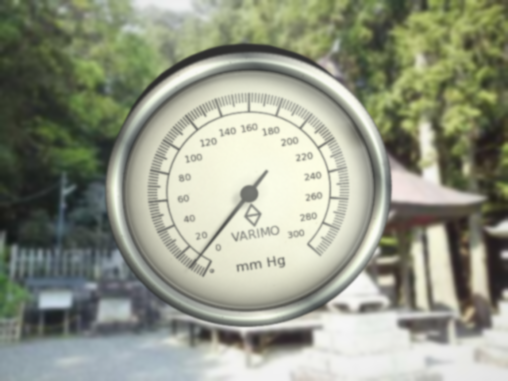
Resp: 10,mmHg
